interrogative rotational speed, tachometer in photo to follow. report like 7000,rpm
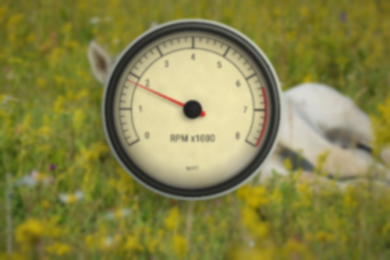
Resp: 1800,rpm
